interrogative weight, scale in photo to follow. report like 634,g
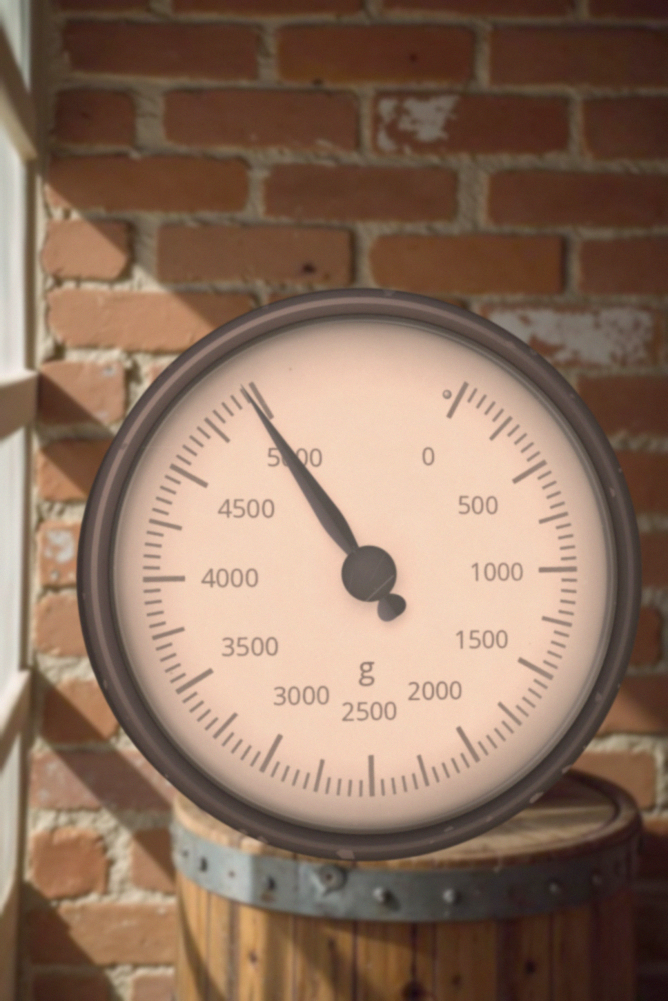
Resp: 4950,g
